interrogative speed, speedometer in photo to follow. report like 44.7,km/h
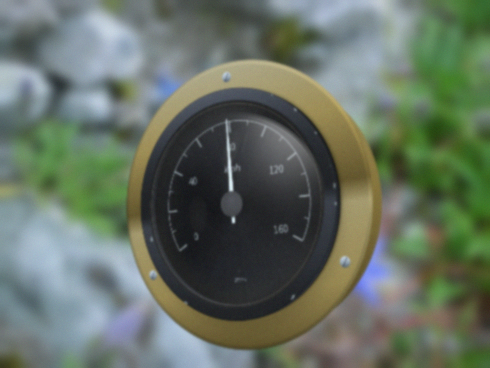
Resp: 80,km/h
